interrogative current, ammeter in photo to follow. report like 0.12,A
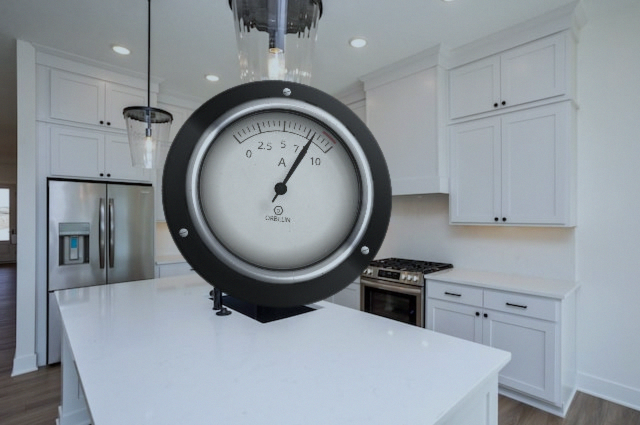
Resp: 8,A
